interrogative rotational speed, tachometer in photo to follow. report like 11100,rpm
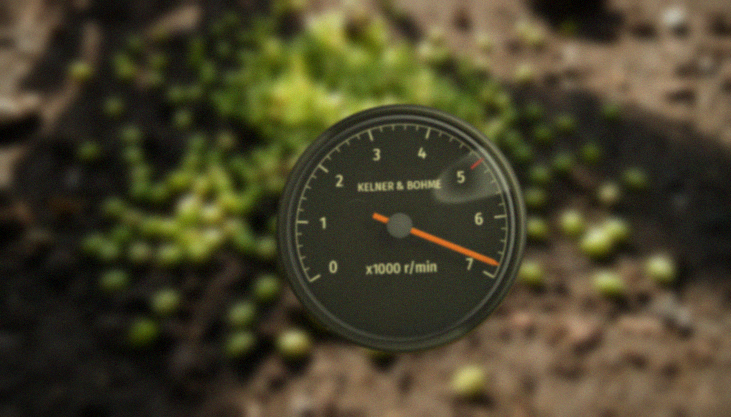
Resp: 6800,rpm
